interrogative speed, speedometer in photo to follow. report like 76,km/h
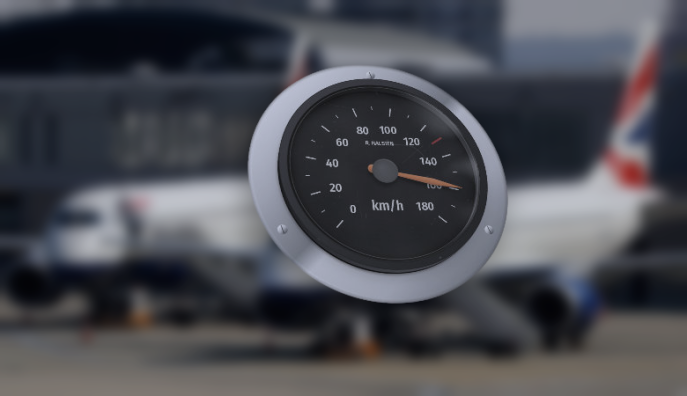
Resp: 160,km/h
